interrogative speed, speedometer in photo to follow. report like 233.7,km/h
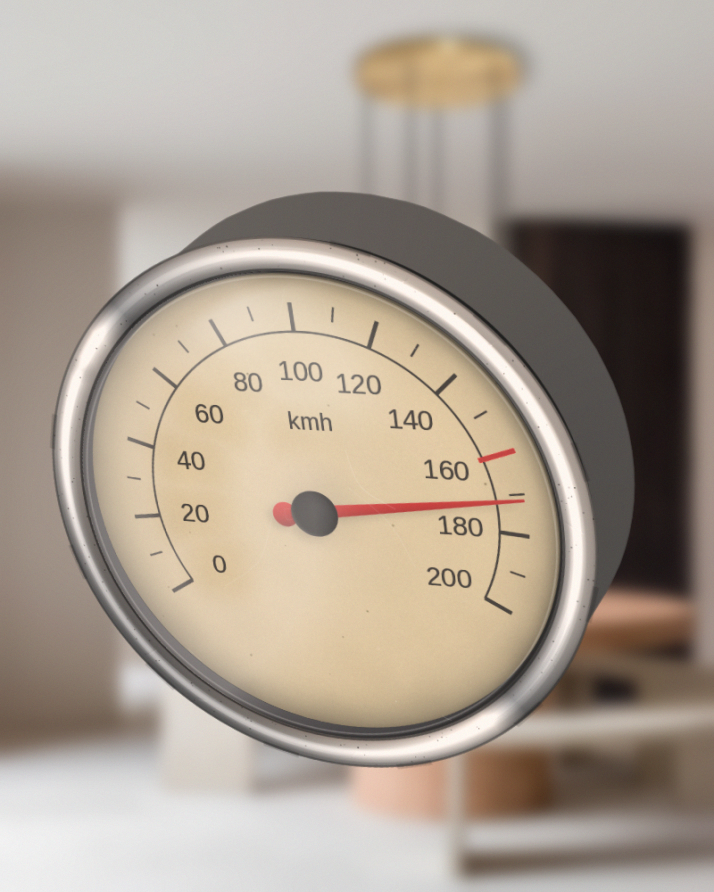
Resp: 170,km/h
